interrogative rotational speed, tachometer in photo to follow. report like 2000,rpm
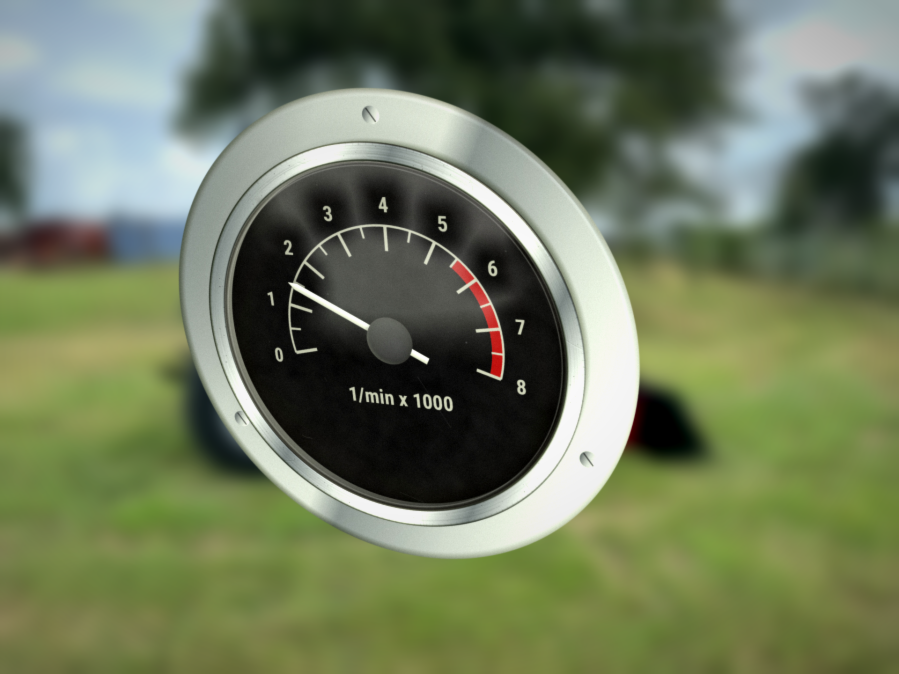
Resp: 1500,rpm
